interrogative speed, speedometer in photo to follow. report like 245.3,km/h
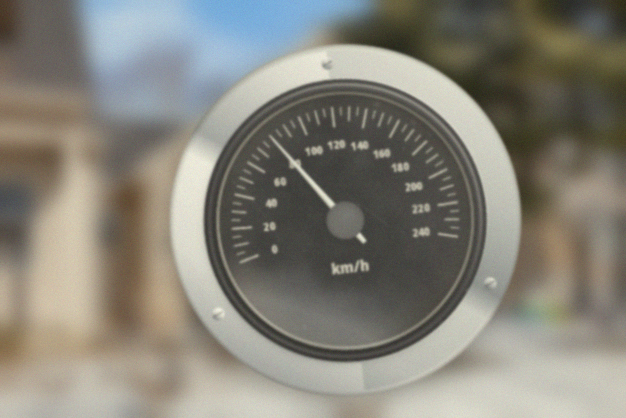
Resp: 80,km/h
